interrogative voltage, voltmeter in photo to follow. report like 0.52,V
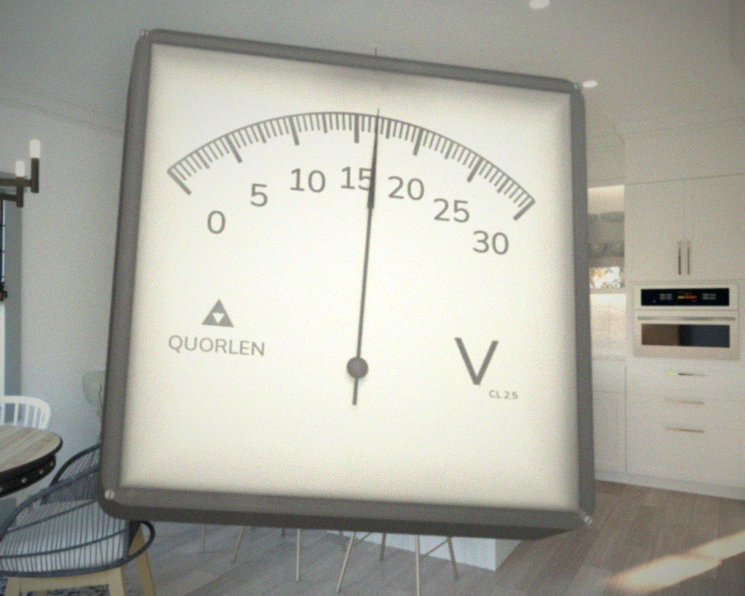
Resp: 16.5,V
